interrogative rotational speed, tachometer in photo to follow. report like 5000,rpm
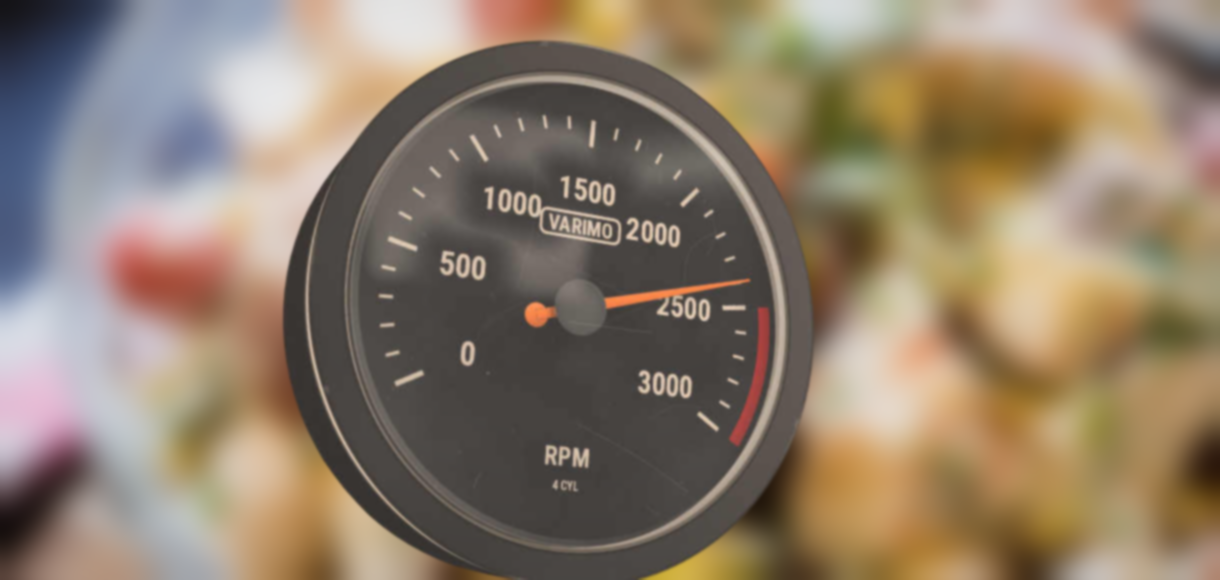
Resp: 2400,rpm
